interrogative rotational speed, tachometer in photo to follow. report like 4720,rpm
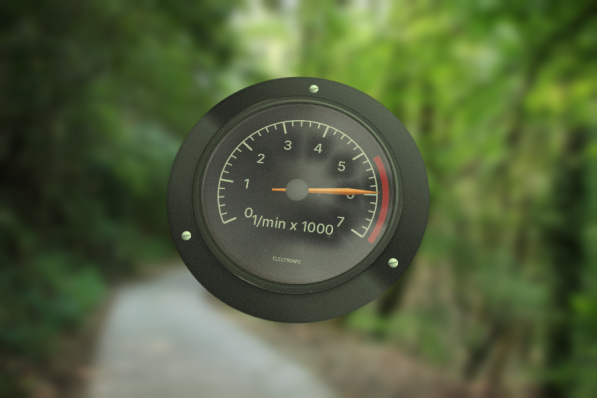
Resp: 6000,rpm
